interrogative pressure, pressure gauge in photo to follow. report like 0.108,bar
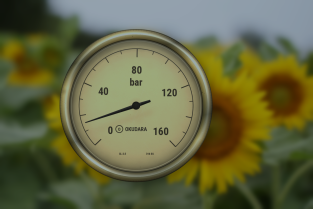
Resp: 15,bar
